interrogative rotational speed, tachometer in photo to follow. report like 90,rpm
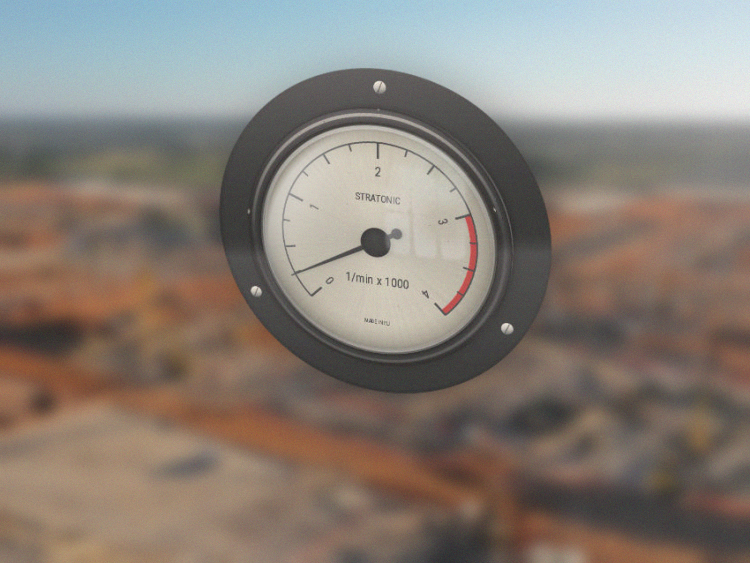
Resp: 250,rpm
